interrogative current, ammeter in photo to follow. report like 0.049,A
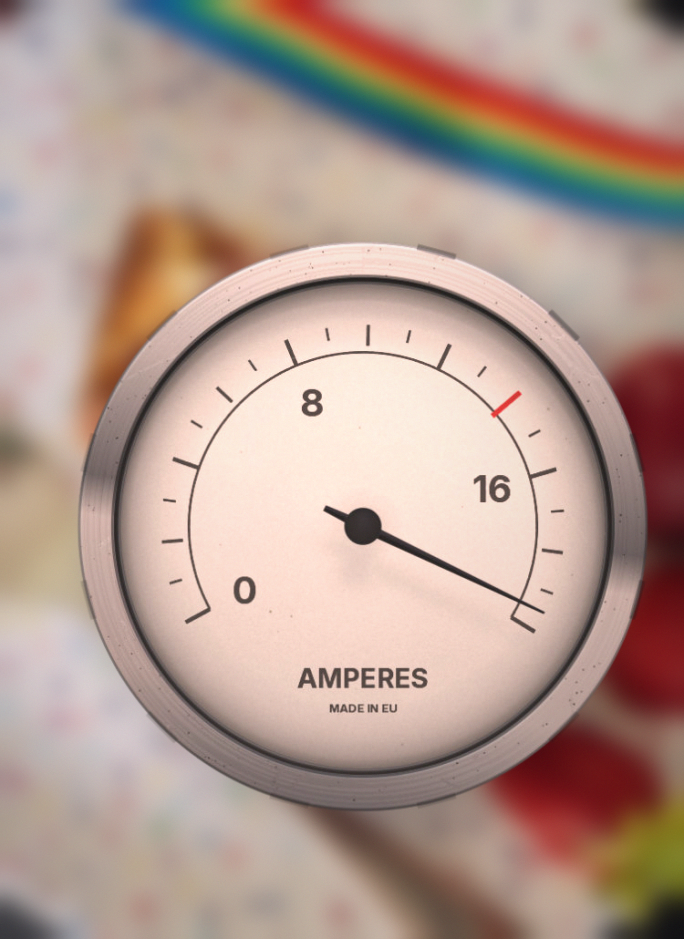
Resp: 19.5,A
